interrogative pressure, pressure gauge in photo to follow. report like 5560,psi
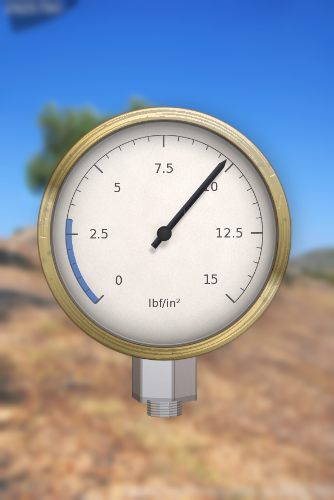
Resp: 9.75,psi
